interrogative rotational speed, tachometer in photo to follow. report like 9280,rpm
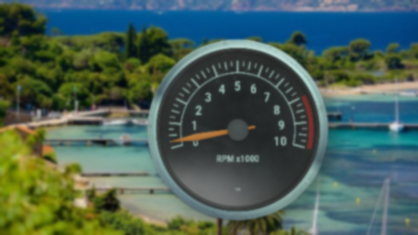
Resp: 250,rpm
